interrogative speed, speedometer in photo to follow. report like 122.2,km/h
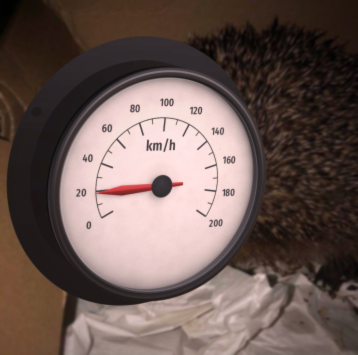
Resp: 20,km/h
